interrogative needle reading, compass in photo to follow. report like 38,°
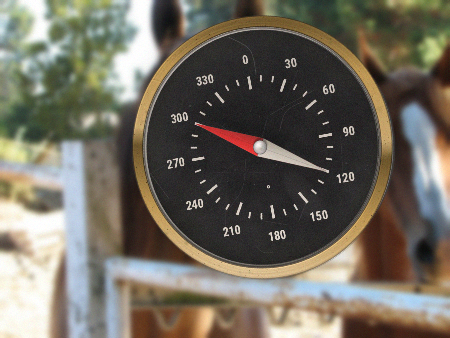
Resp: 300,°
